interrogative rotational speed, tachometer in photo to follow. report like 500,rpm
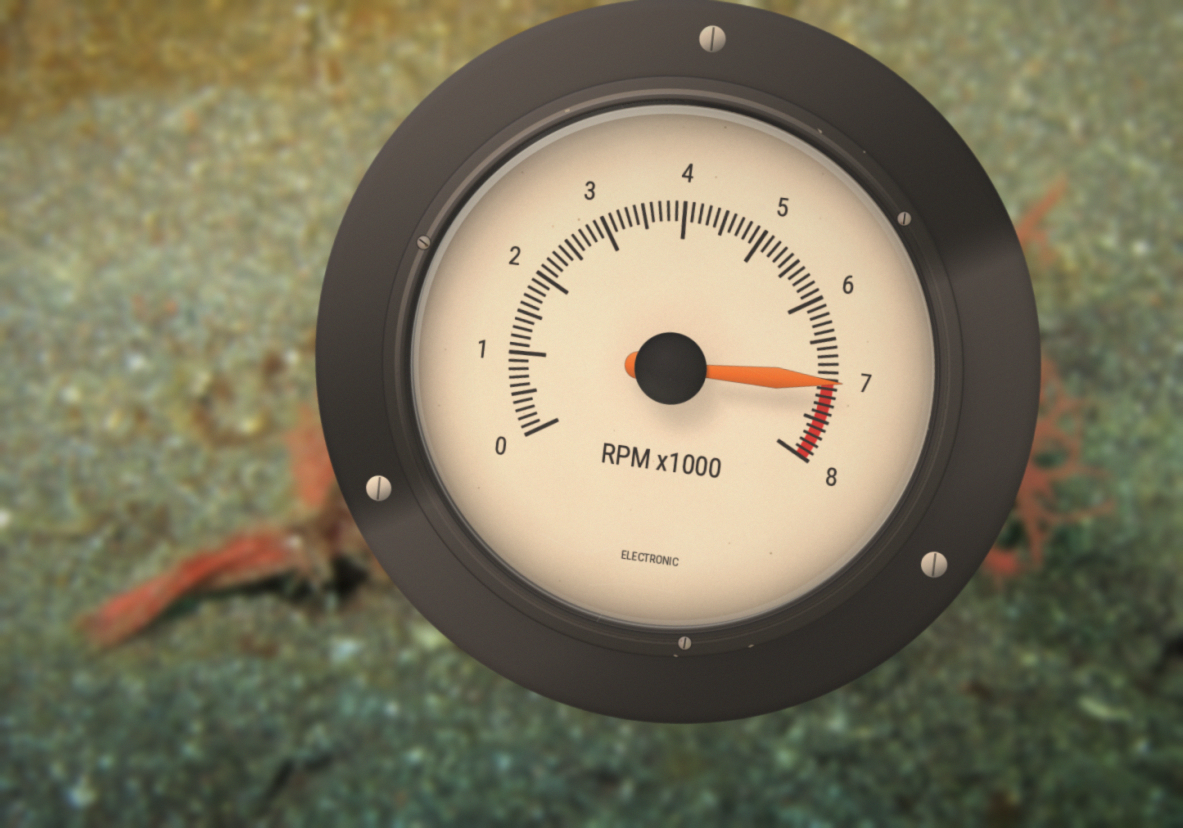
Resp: 7000,rpm
